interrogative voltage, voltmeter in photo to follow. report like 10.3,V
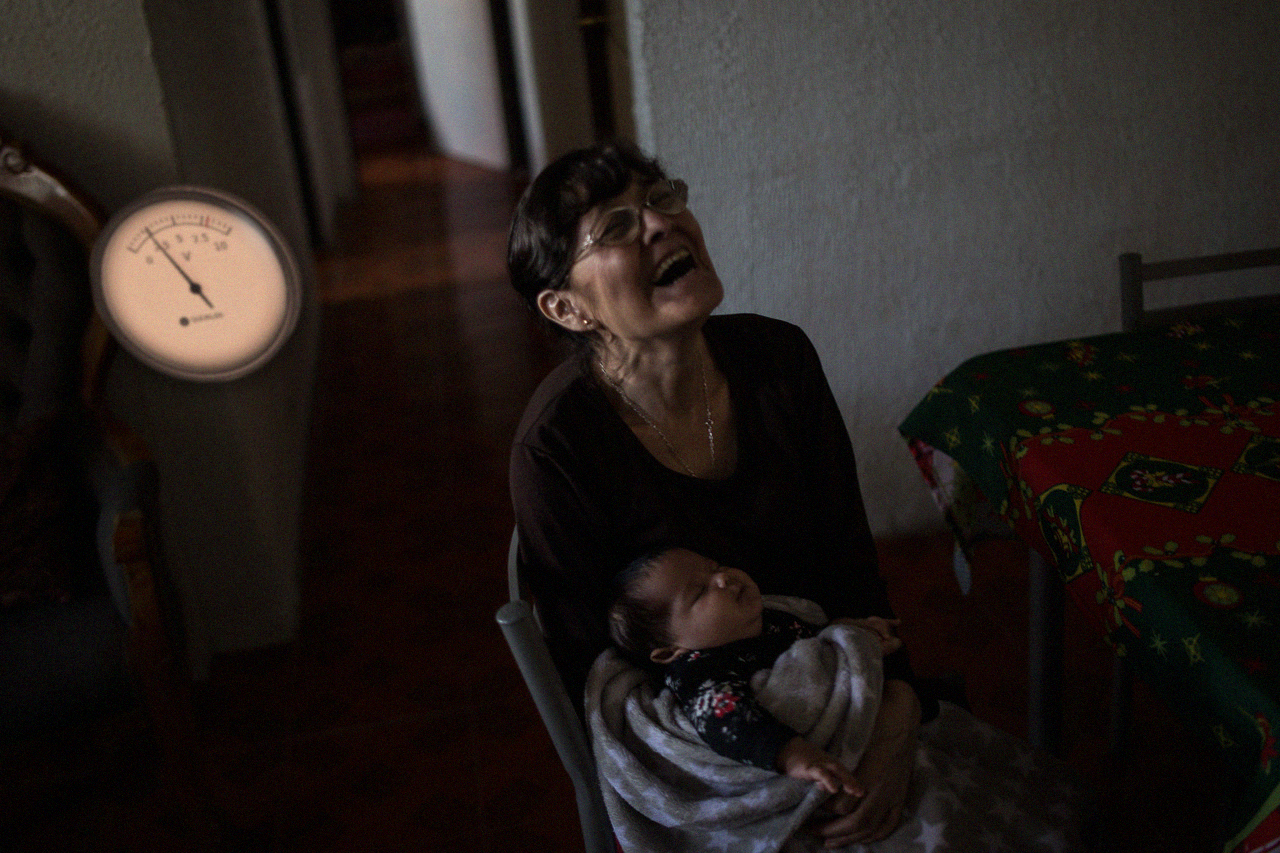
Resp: 2.5,V
